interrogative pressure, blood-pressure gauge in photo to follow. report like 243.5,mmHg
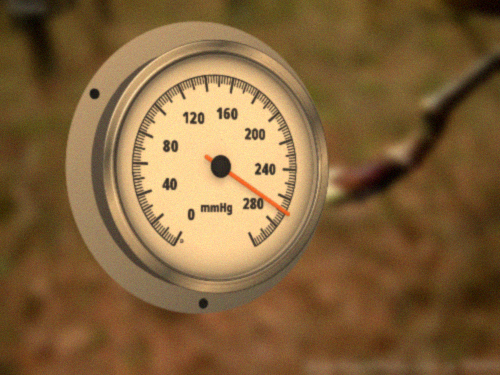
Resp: 270,mmHg
